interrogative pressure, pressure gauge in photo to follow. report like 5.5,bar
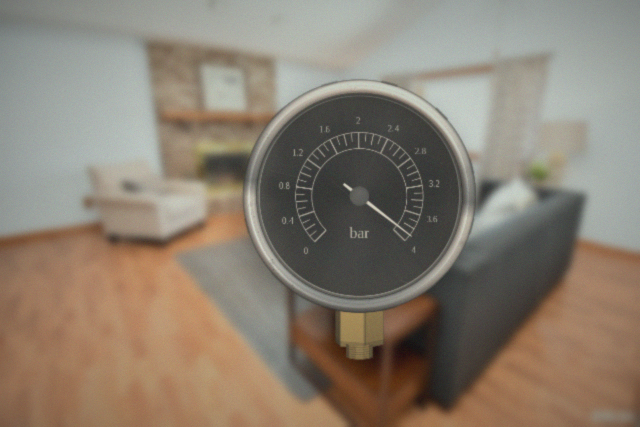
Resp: 3.9,bar
